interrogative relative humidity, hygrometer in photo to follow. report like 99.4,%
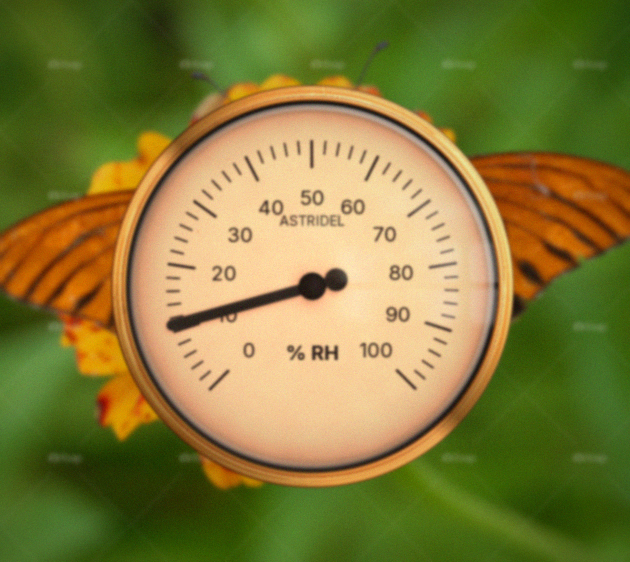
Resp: 11,%
